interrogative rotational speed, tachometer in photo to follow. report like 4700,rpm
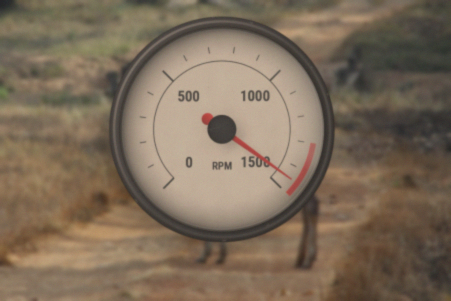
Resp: 1450,rpm
